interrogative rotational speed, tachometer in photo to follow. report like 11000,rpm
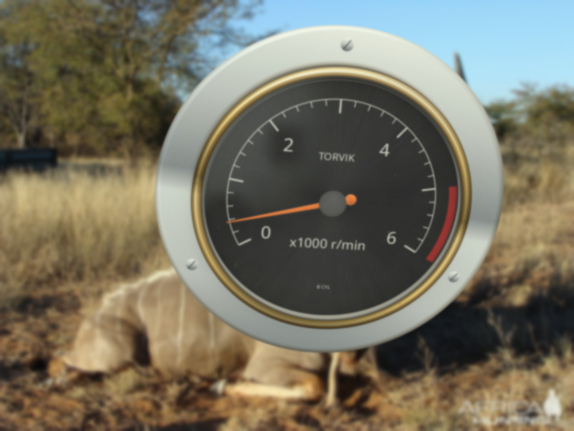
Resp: 400,rpm
